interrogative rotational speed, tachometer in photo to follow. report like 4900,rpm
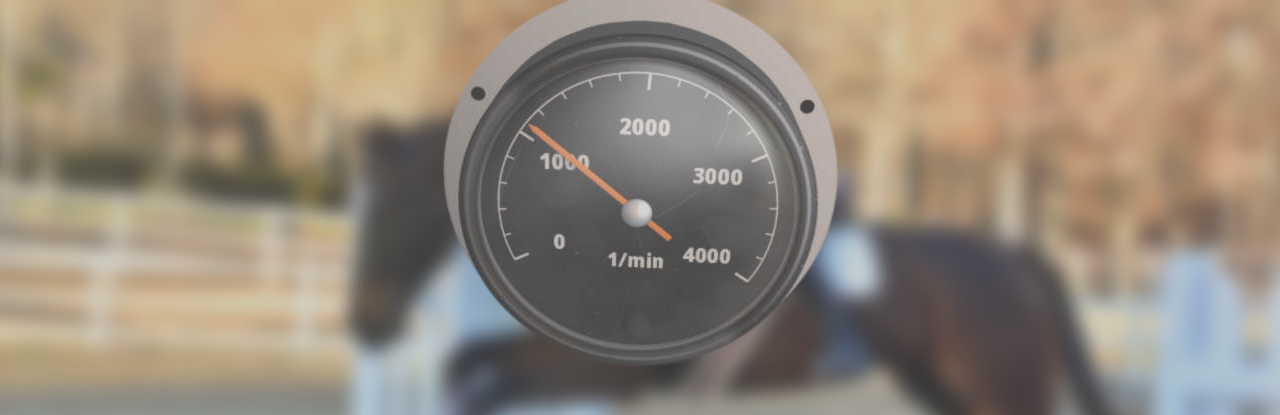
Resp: 1100,rpm
